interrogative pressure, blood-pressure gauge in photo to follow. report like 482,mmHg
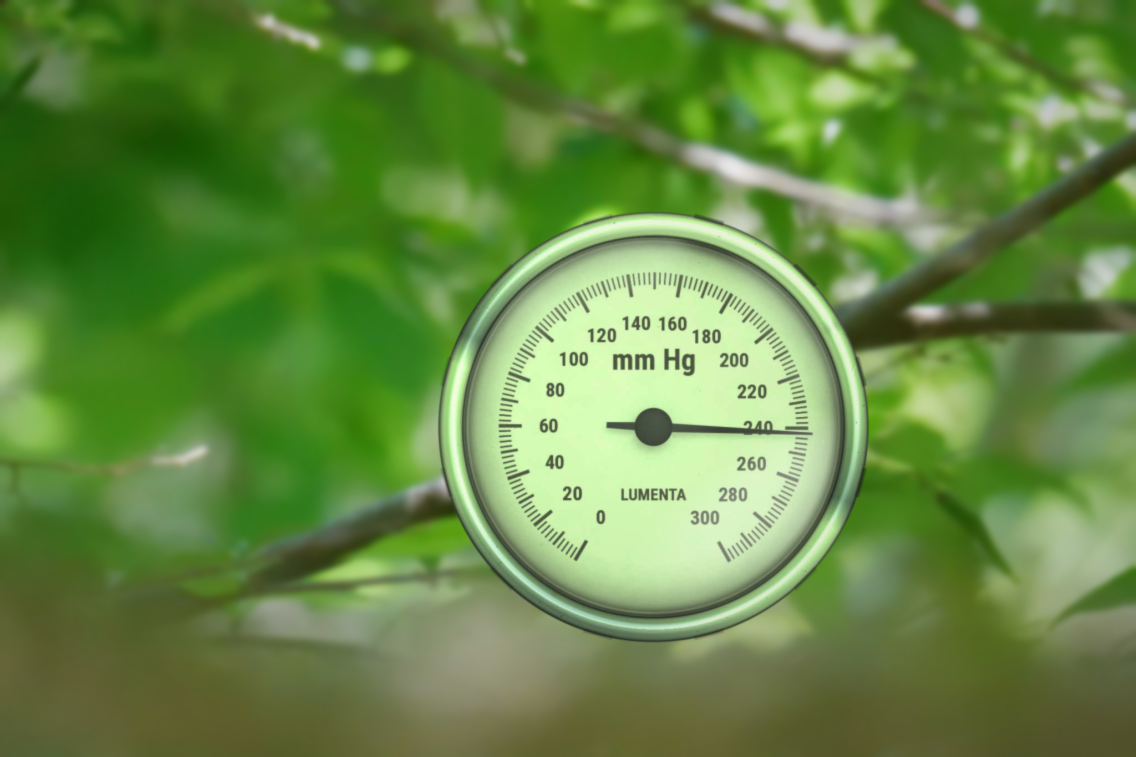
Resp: 242,mmHg
